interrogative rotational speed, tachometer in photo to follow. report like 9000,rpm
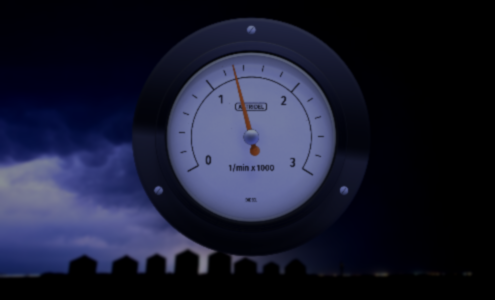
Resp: 1300,rpm
